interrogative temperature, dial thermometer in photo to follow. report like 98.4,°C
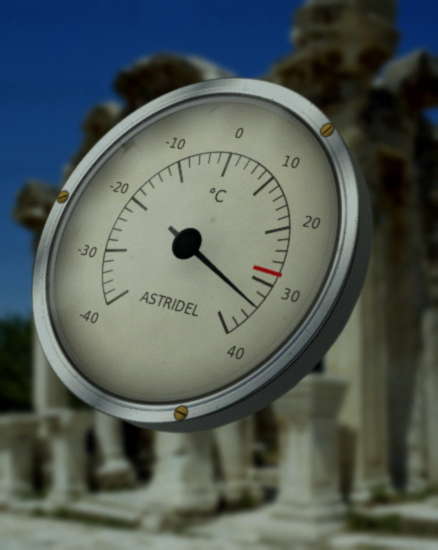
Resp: 34,°C
